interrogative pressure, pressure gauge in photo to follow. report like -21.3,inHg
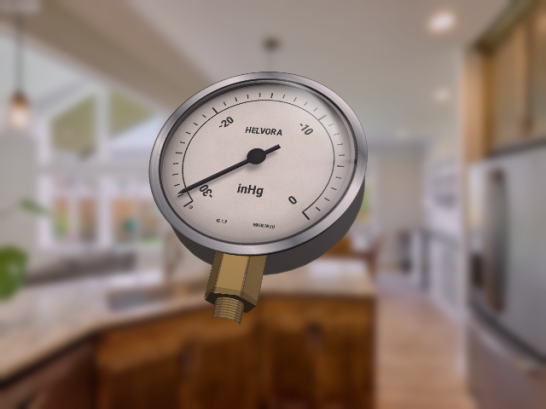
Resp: -29,inHg
